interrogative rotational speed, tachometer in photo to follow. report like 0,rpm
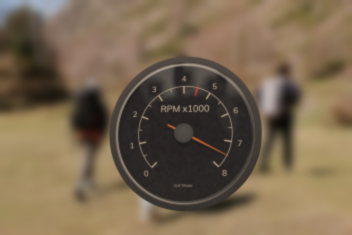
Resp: 7500,rpm
